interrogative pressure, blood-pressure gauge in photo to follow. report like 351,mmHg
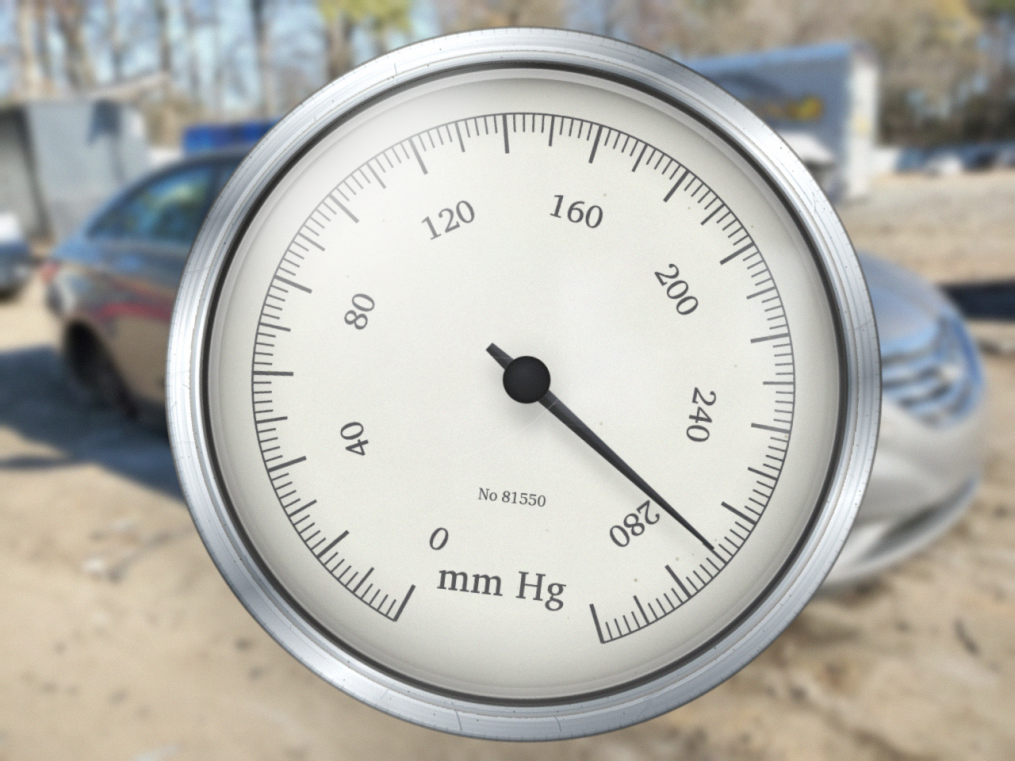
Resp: 270,mmHg
